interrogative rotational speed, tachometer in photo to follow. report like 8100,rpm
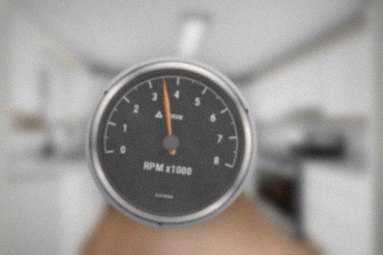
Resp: 3500,rpm
